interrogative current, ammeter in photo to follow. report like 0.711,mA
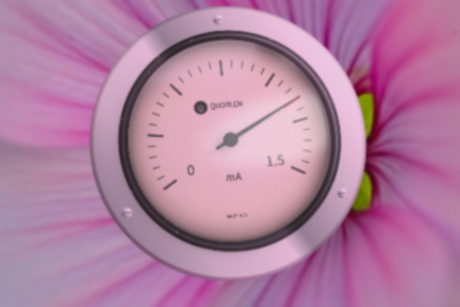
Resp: 1.15,mA
